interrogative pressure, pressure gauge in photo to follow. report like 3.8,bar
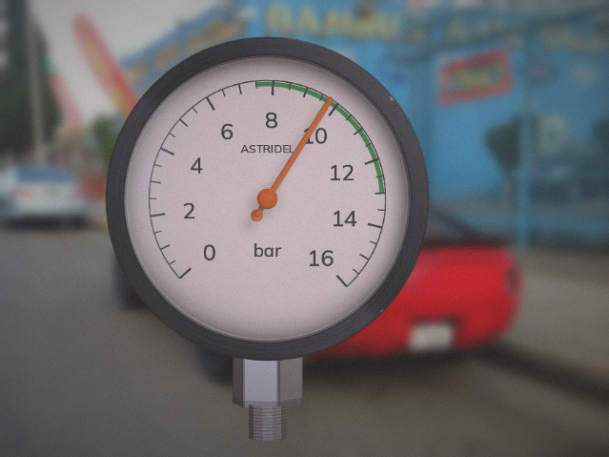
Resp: 9.75,bar
